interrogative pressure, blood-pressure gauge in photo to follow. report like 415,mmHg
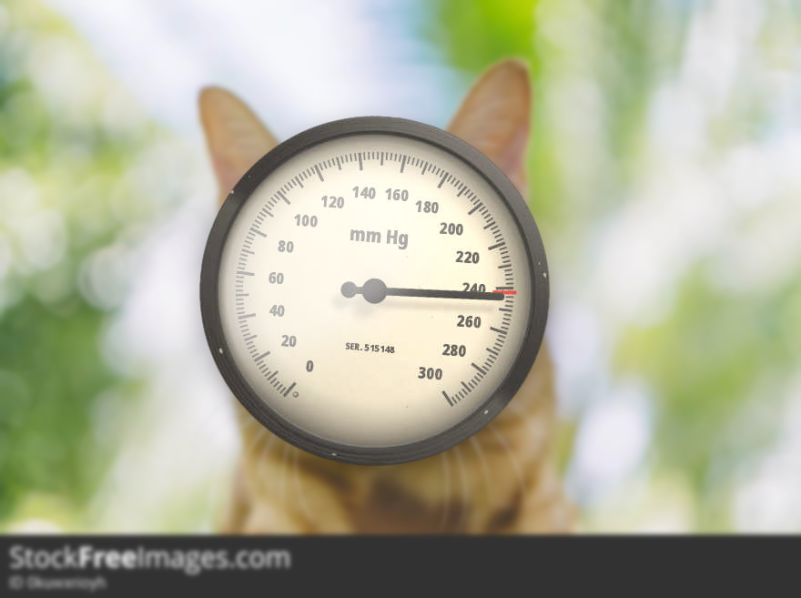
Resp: 244,mmHg
